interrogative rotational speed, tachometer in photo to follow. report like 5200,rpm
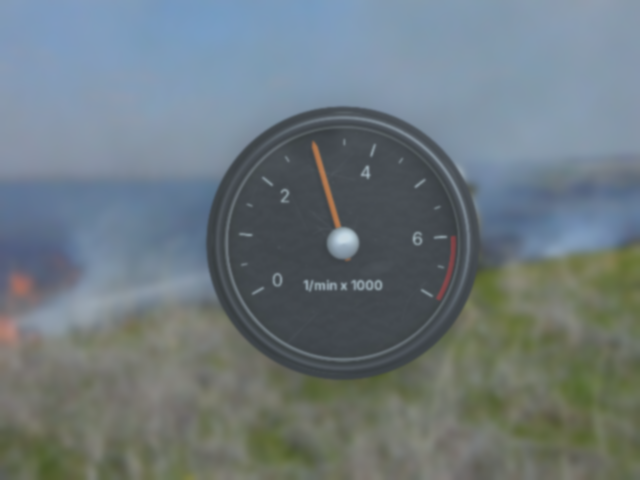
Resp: 3000,rpm
